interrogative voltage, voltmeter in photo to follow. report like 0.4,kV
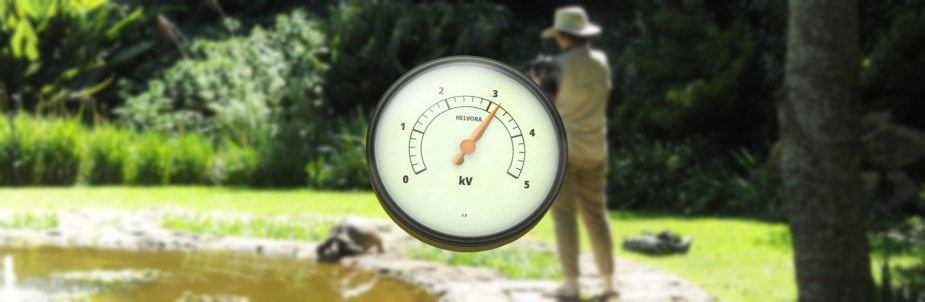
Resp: 3.2,kV
